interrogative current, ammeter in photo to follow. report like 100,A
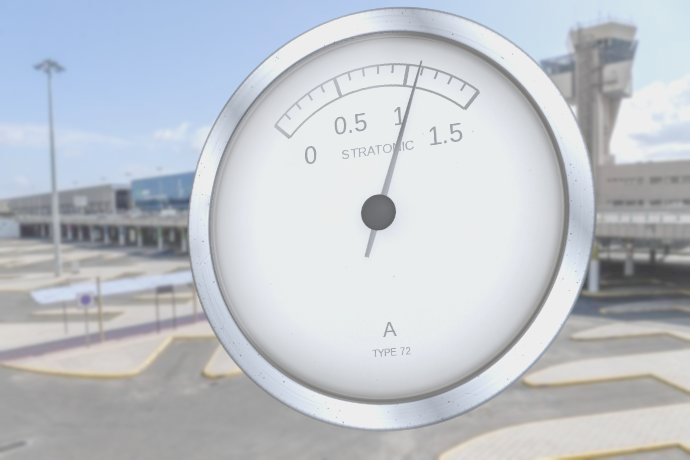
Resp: 1.1,A
